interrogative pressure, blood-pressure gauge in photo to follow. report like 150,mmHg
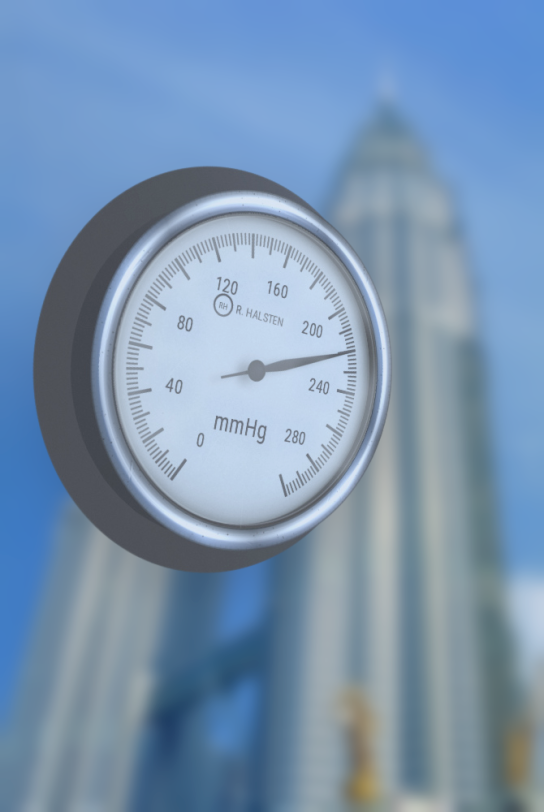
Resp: 220,mmHg
